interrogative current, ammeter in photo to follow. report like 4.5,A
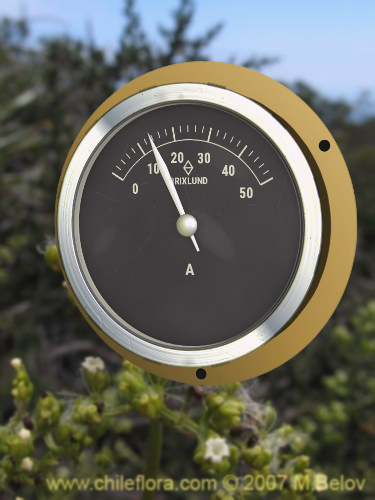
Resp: 14,A
